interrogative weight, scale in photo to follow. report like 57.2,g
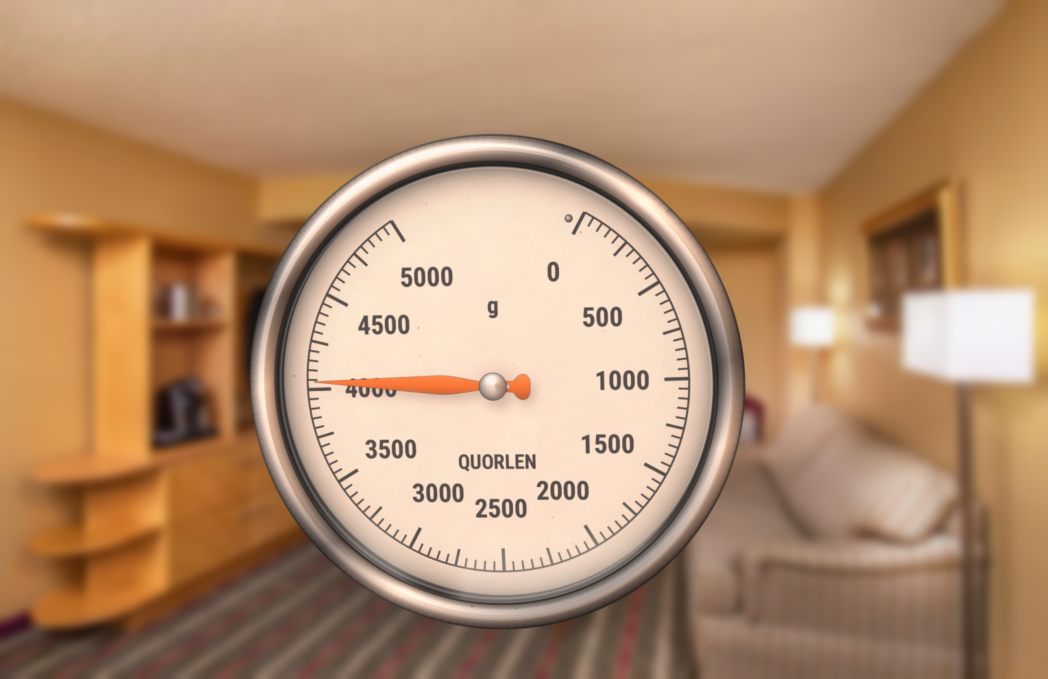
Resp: 4050,g
